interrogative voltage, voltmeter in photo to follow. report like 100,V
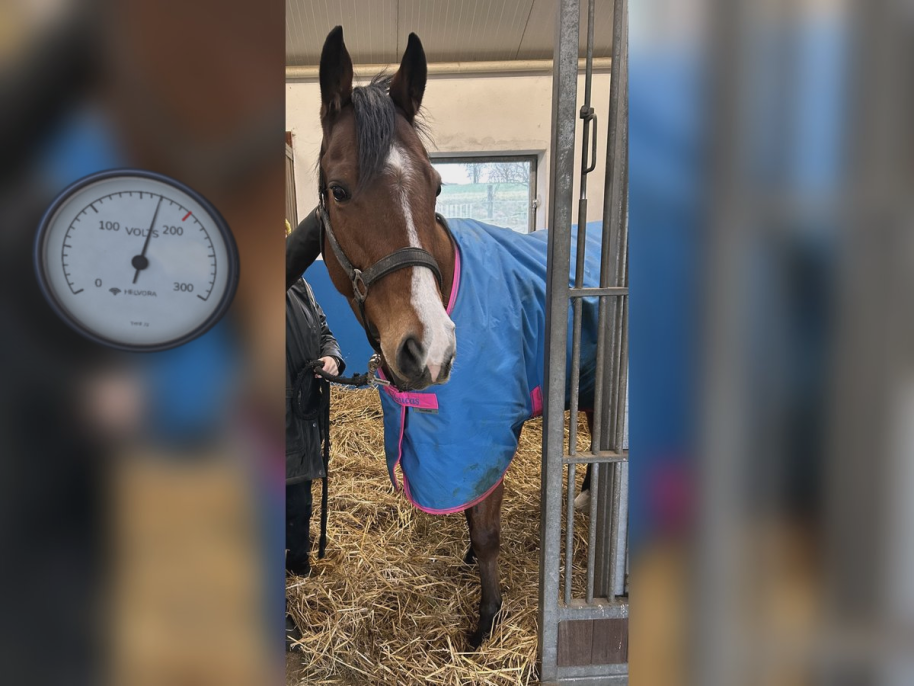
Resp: 170,V
